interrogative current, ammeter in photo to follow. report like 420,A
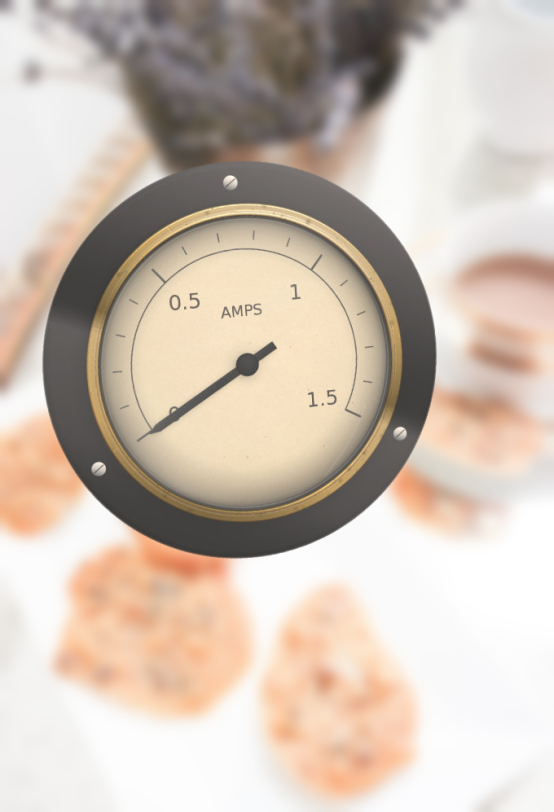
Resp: 0,A
